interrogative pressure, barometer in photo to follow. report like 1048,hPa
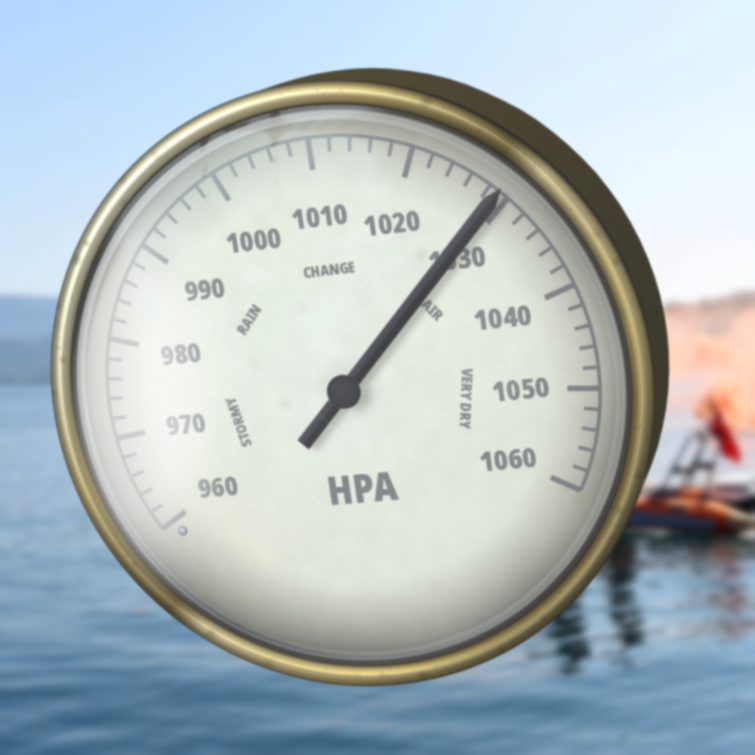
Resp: 1029,hPa
